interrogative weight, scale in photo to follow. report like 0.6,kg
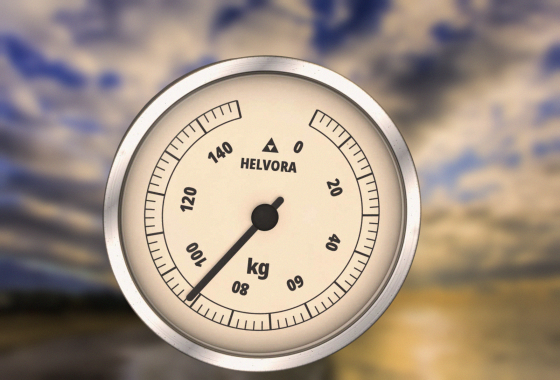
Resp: 92,kg
